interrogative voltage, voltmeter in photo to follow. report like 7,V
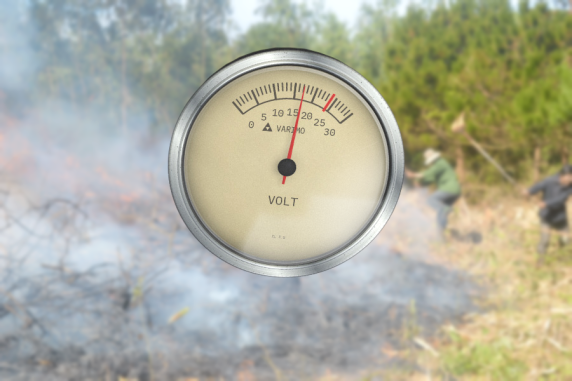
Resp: 17,V
